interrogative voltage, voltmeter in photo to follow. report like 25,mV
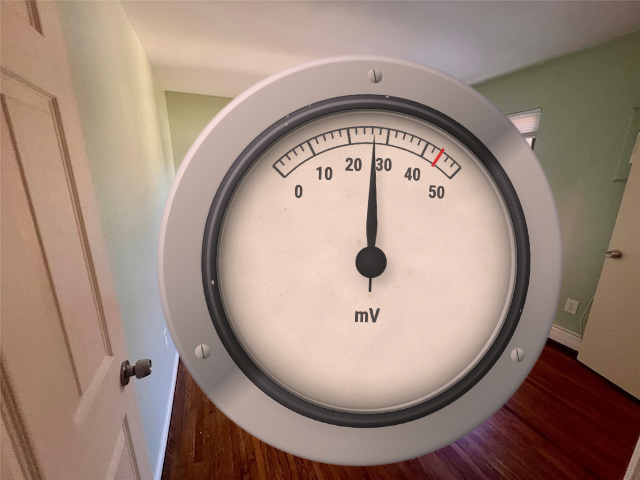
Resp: 26,mV
